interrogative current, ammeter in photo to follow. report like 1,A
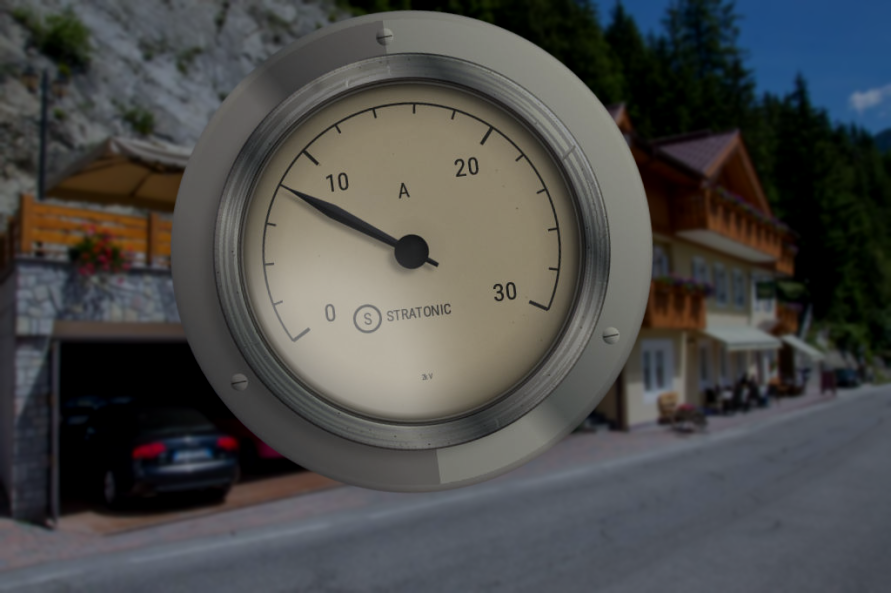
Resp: 8,A
